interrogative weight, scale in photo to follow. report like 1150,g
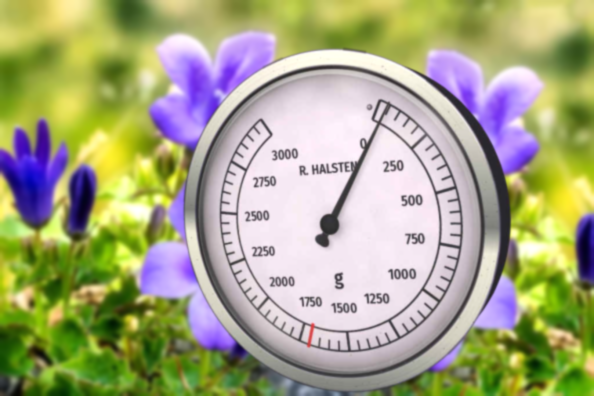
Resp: 50,g
